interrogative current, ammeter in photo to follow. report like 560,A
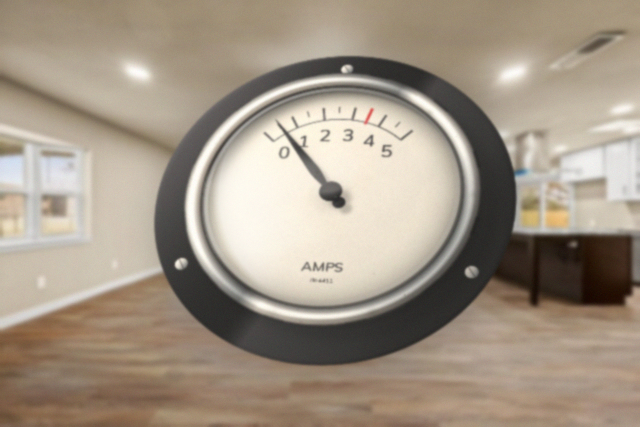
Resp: 0.5,A
